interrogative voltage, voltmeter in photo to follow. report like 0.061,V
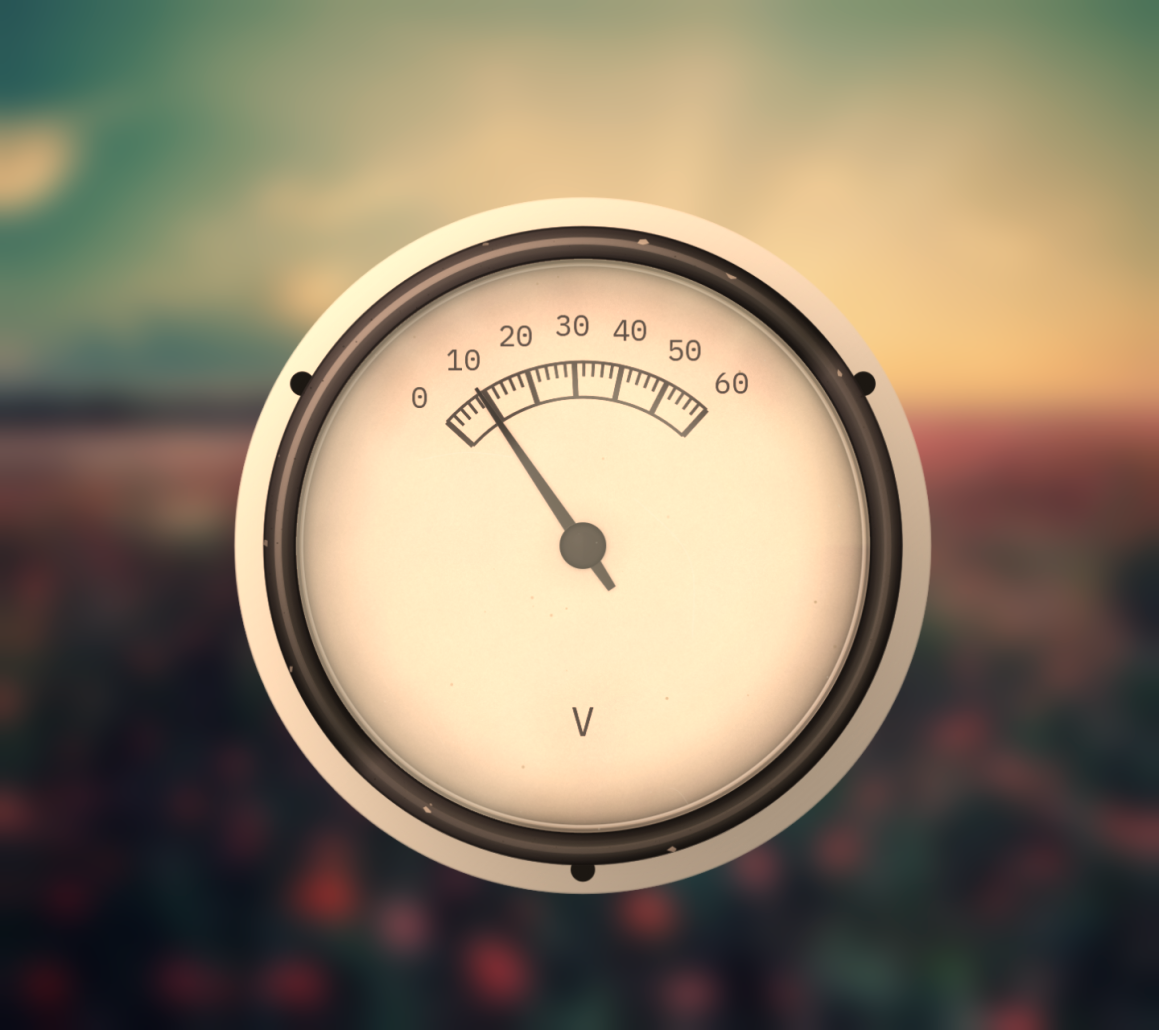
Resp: 9,V
